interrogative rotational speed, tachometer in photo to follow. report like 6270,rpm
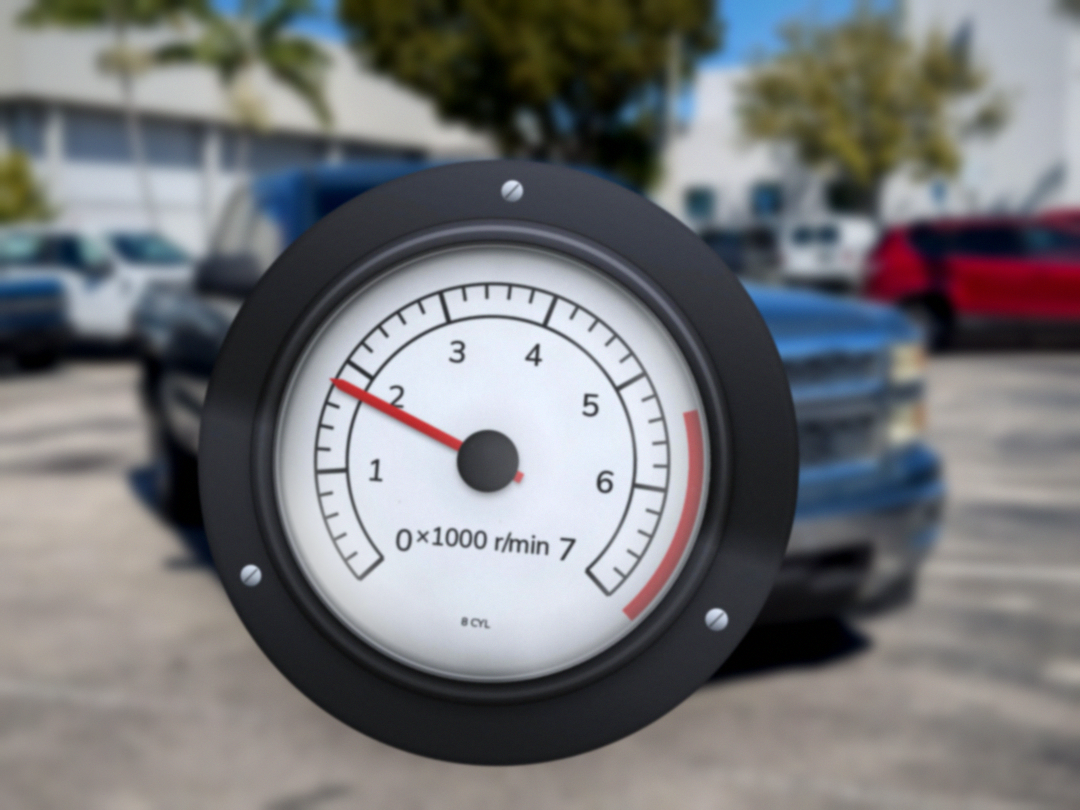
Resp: 1800,rpm
